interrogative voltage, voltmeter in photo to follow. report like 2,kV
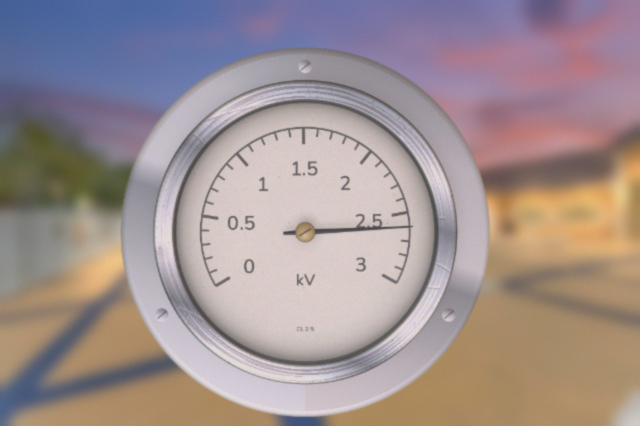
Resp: 2.6,kV
